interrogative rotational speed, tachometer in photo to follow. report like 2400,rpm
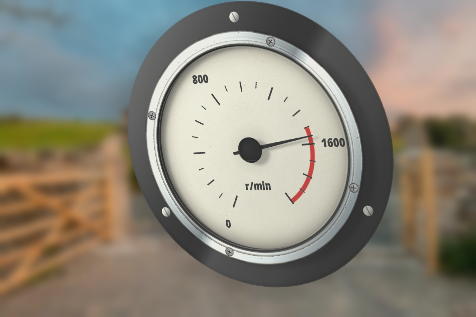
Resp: 1550,rpm
